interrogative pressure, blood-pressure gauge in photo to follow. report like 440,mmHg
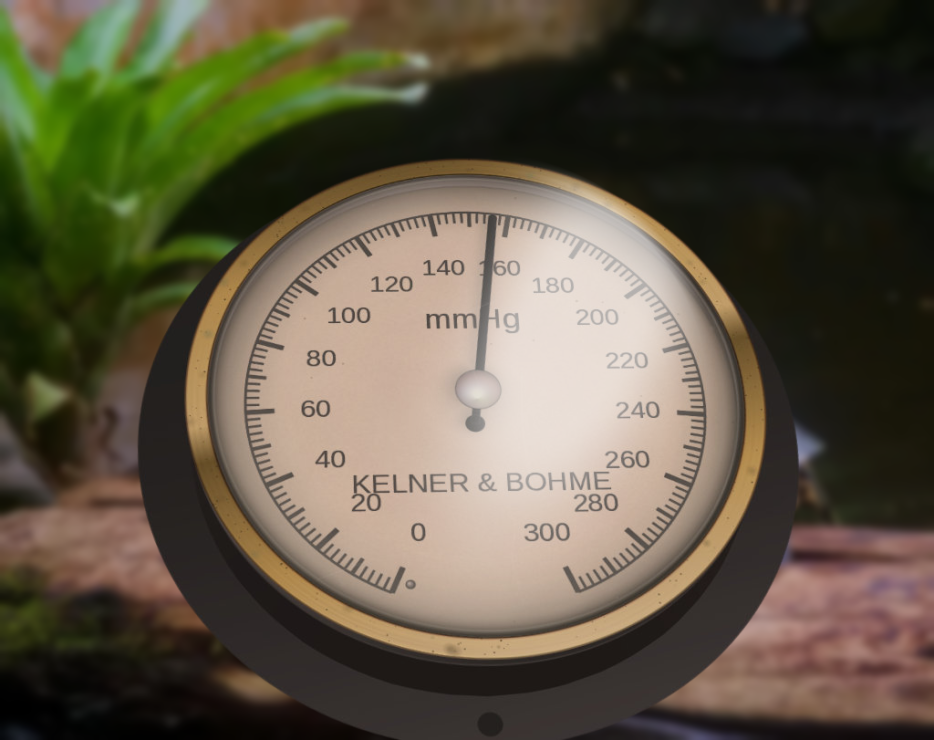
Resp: 156,mmHg
